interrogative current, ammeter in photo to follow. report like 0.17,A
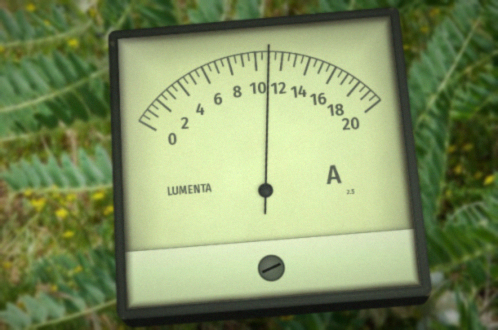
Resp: 11,A
